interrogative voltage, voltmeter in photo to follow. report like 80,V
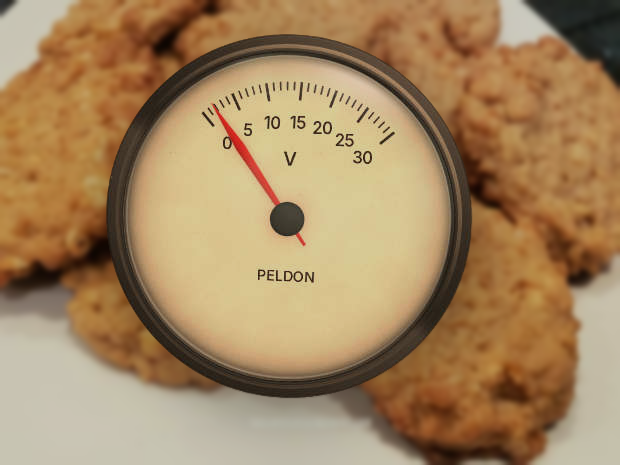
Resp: 2,V
